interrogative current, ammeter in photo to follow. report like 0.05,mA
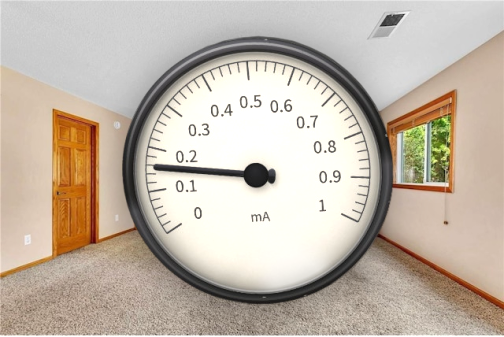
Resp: 0.16,mA
